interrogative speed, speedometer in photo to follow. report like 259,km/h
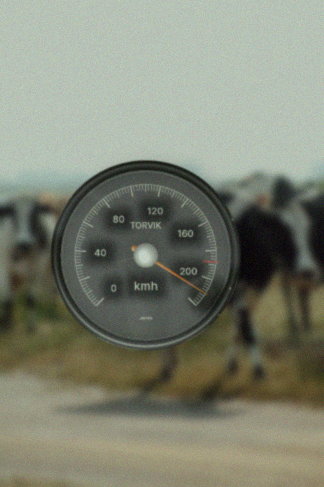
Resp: 210,km/h
